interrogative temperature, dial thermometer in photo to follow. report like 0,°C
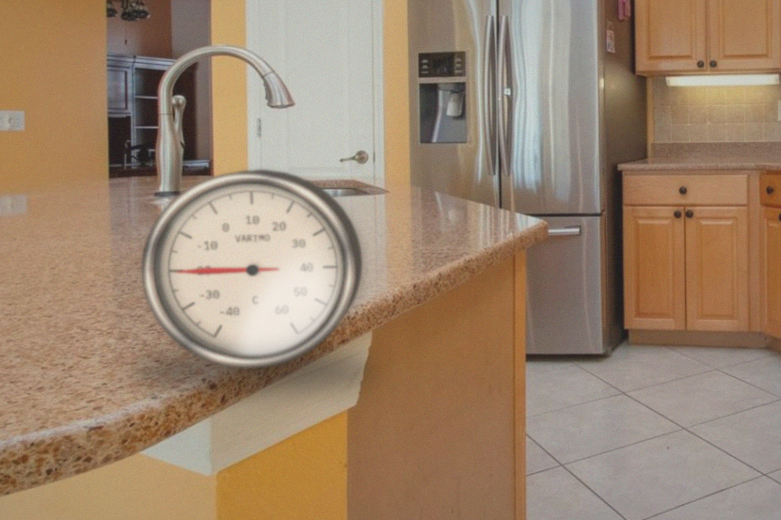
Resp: -20,°C
